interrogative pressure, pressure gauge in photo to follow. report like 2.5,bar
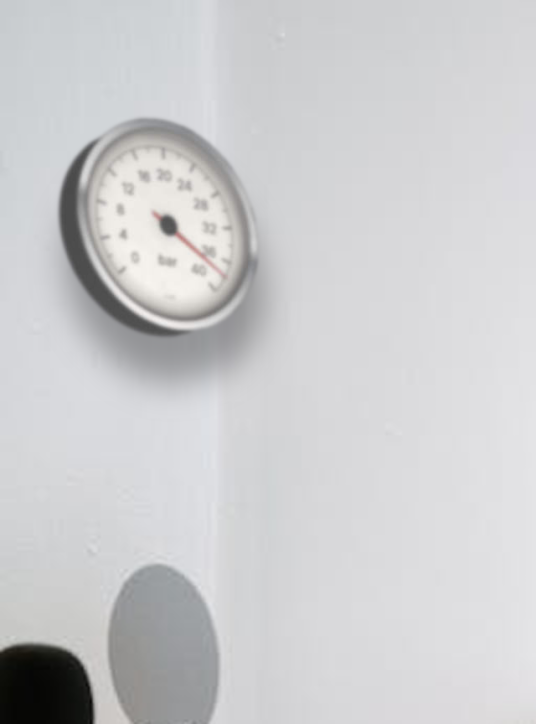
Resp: 38,bar
